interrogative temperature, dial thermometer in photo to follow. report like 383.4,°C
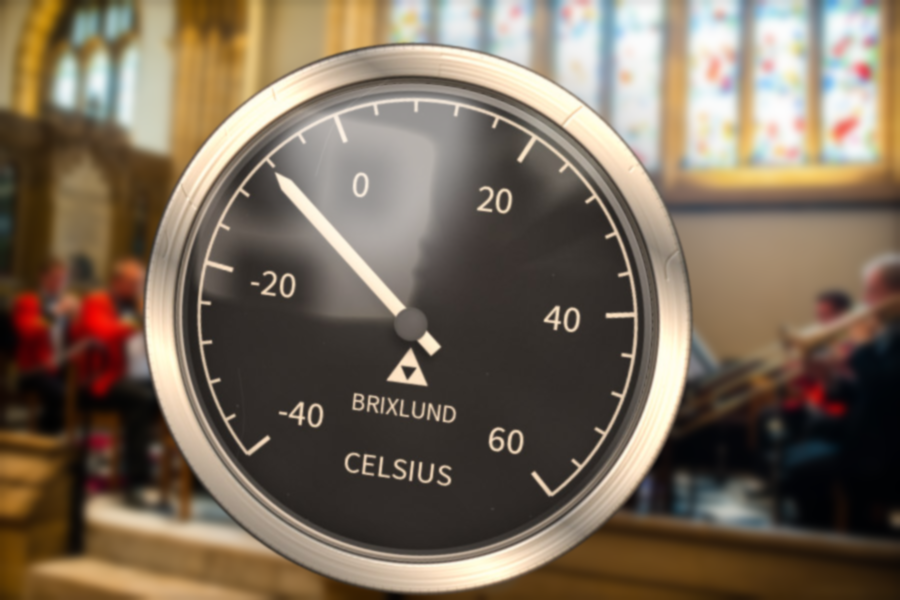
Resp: -8,°C
